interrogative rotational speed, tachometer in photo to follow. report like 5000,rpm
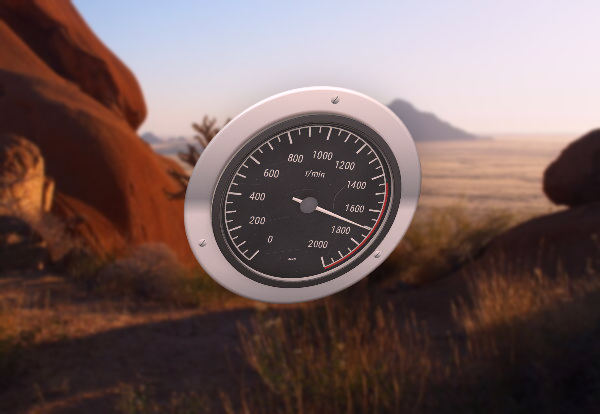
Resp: 1700,rpm
